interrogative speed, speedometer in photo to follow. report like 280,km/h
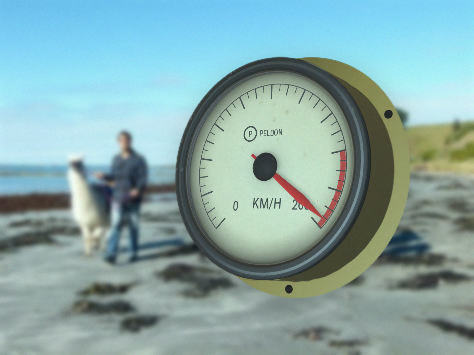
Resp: 195,km/h
